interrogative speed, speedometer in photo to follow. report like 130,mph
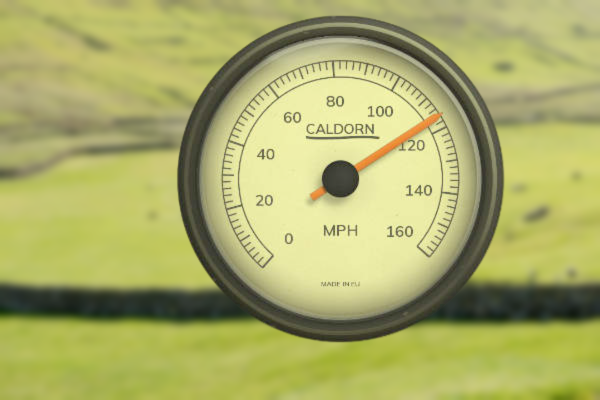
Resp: 116,mph
